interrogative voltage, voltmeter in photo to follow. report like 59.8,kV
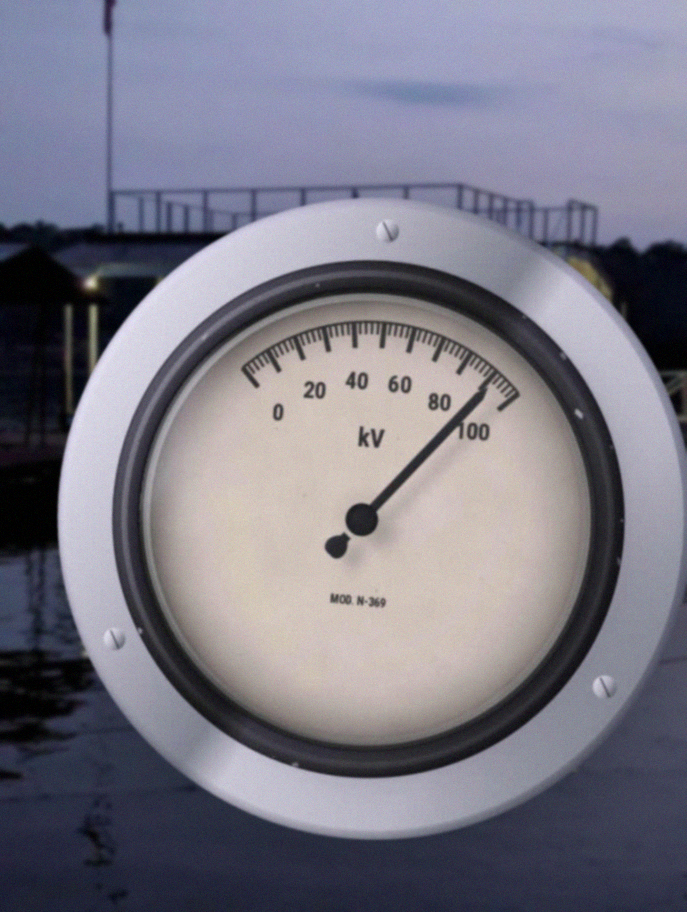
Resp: 92,kV
